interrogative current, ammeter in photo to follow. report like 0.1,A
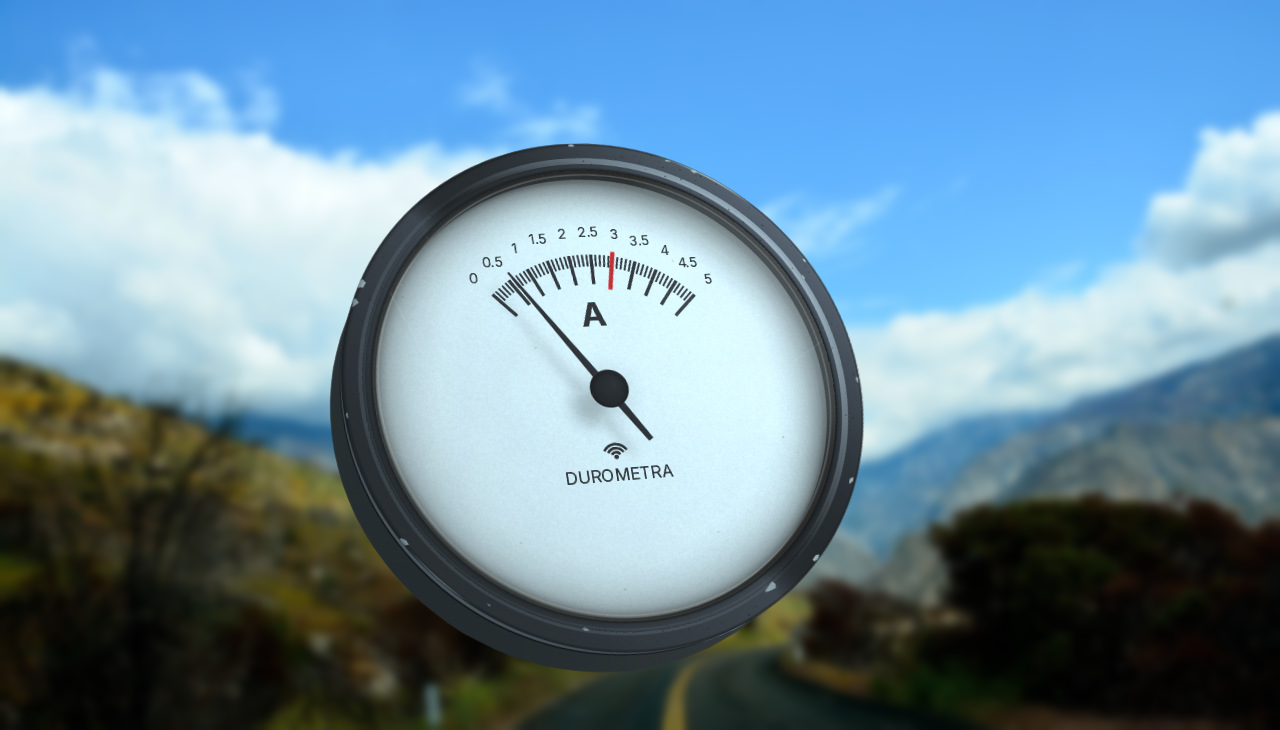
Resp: 0.5,A
